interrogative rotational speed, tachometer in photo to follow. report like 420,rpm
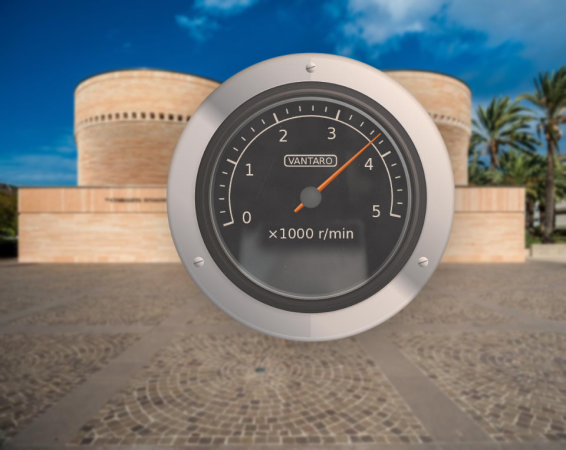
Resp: 3700,rpm
